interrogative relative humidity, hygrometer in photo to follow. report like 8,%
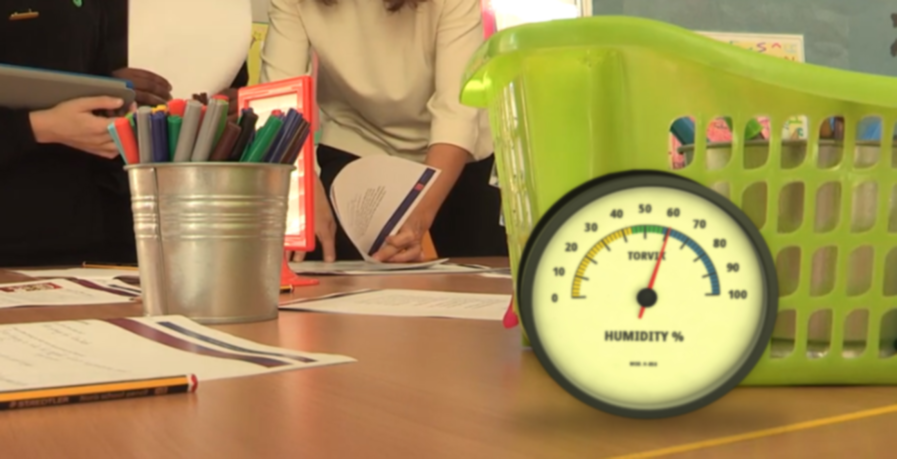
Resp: 60,%
